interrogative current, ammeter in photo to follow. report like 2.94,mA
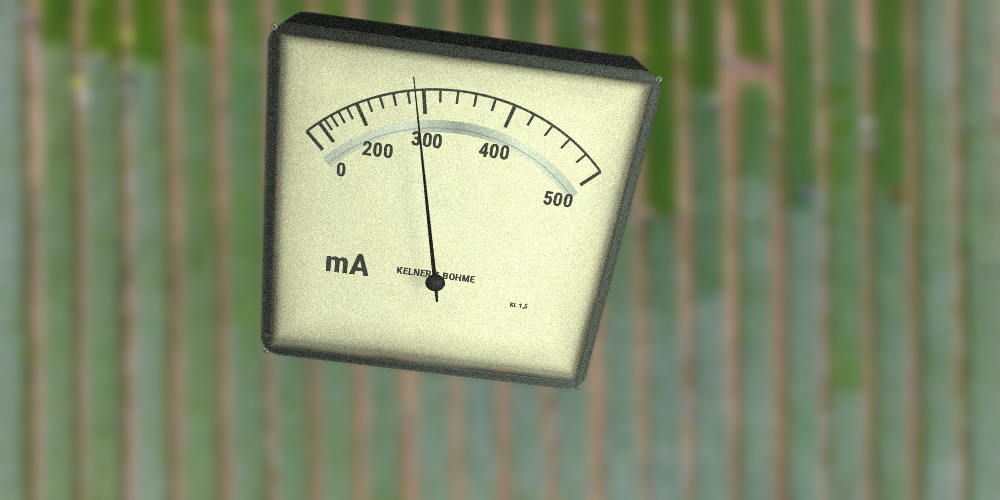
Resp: 290,mA
